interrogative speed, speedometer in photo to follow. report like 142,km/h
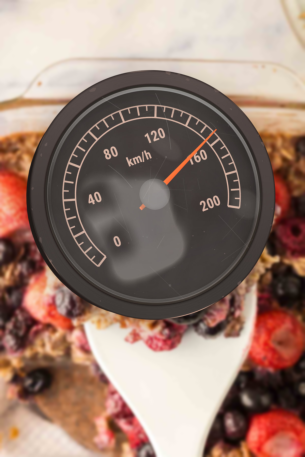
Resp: 155,km/h
